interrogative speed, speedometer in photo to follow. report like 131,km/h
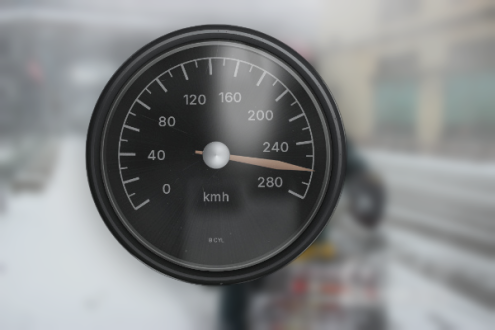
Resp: 260,km/h
